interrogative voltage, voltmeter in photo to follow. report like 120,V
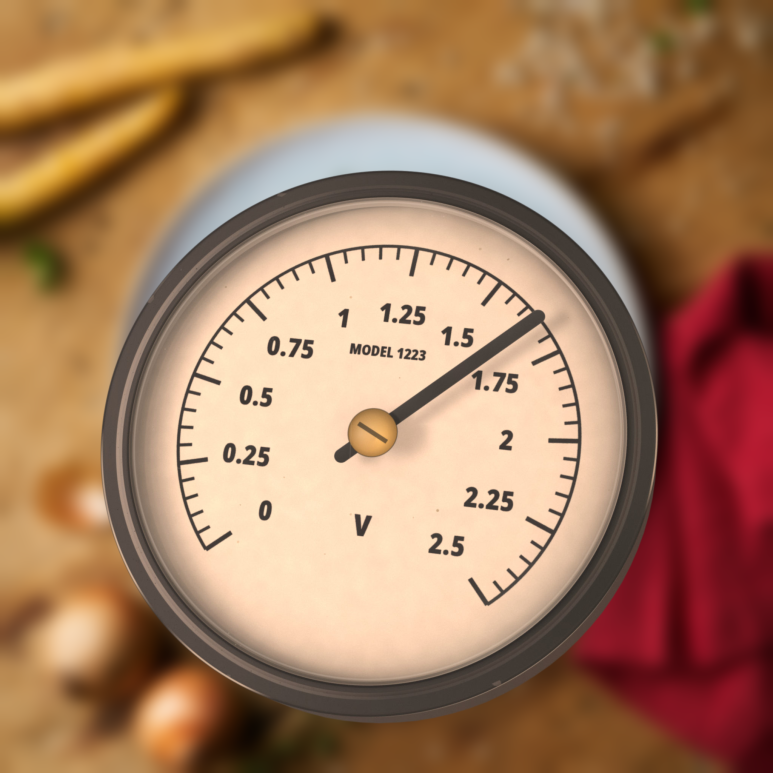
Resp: 1.65,V
